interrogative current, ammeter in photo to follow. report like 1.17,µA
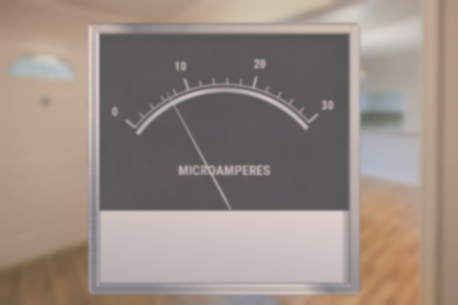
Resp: 7,µA
